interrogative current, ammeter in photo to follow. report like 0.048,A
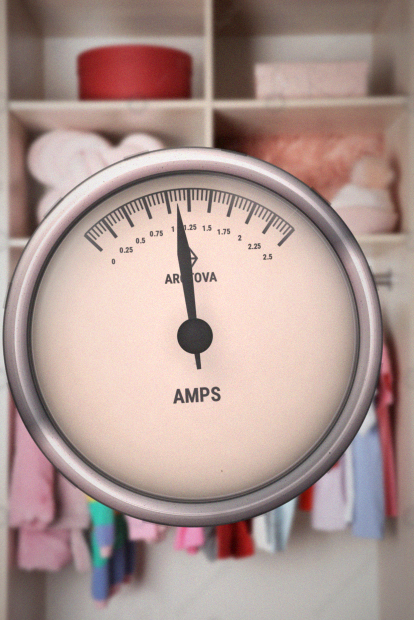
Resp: 1.1,A
